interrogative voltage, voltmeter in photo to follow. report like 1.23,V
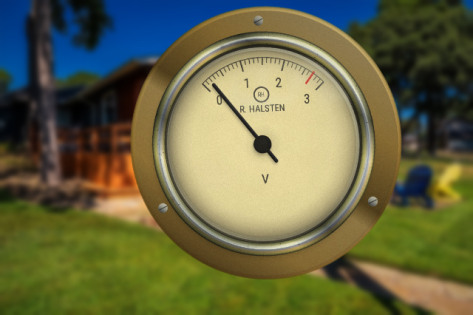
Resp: 0.2,V
